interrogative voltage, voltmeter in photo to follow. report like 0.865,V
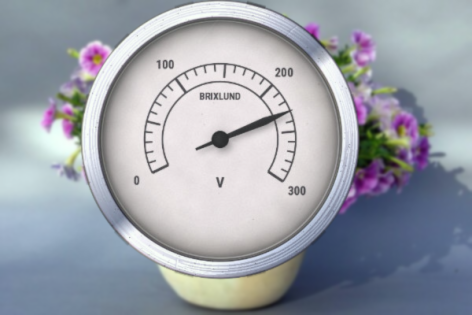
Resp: 230,V
